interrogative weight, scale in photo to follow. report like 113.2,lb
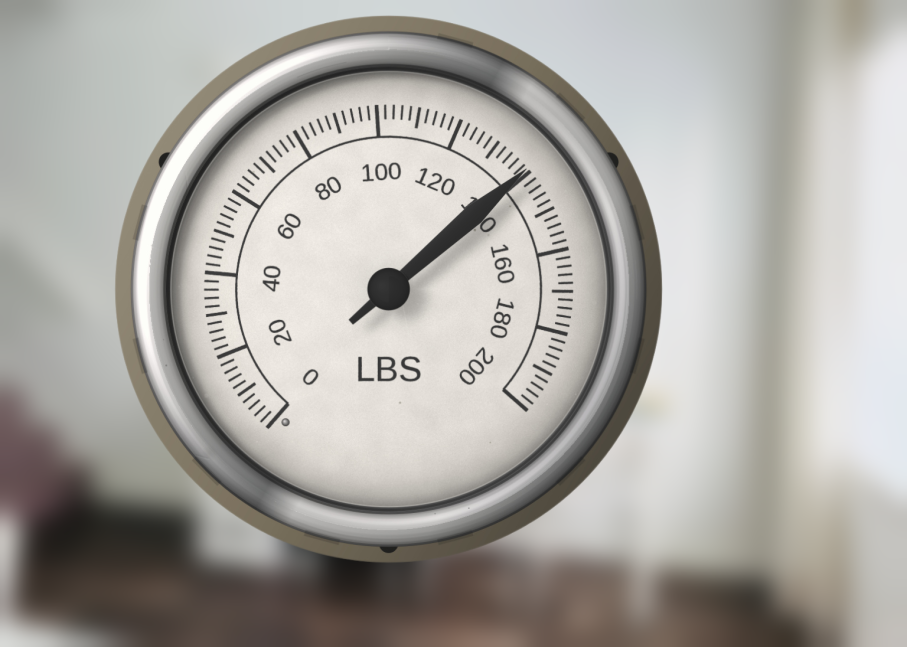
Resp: 139,lb
